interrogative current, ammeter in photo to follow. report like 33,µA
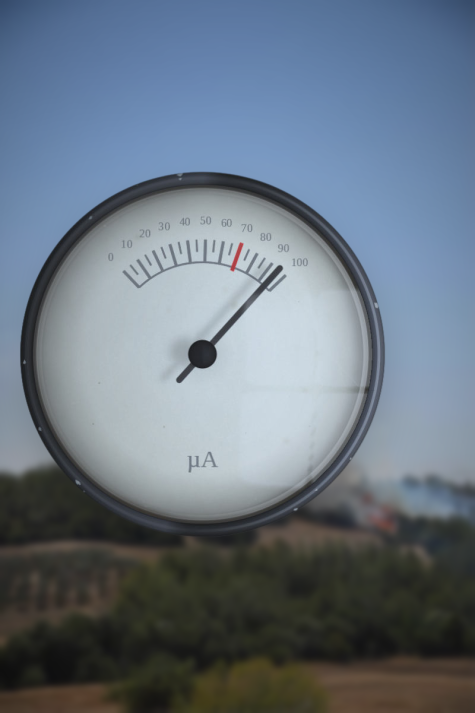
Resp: 95,µA
